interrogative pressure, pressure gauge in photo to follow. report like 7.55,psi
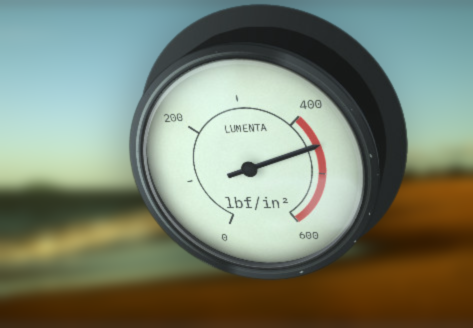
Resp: 450,psi
